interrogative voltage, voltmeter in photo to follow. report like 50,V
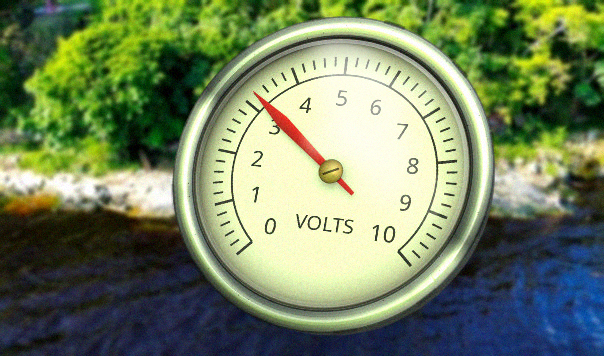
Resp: 3.2,V
